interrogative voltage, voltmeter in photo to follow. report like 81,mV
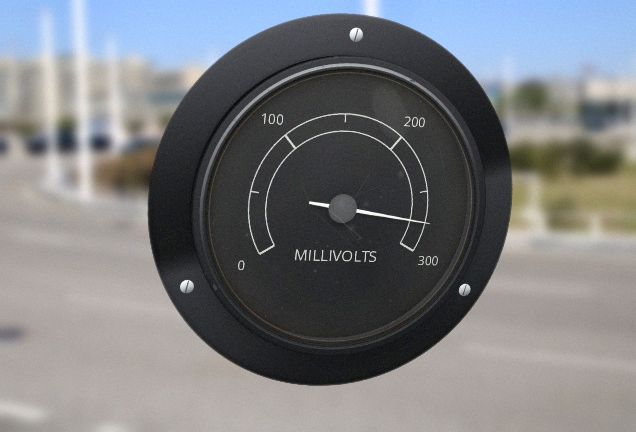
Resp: 275,mV
